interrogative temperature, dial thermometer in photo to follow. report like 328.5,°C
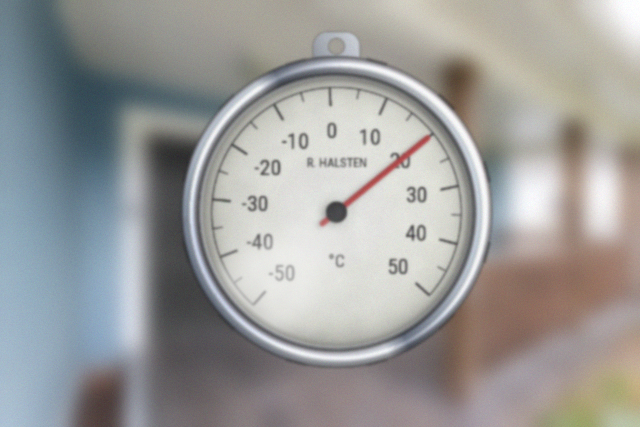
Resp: 20,°C
